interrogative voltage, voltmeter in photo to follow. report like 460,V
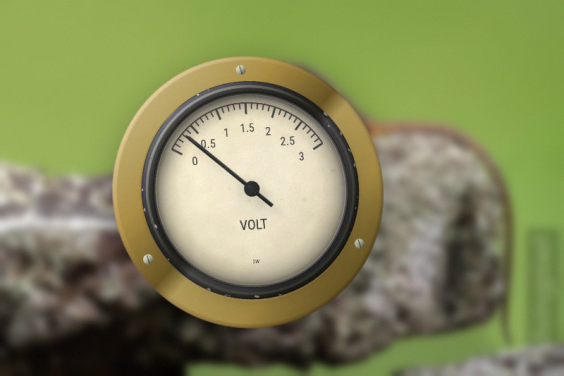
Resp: 0.3,V
